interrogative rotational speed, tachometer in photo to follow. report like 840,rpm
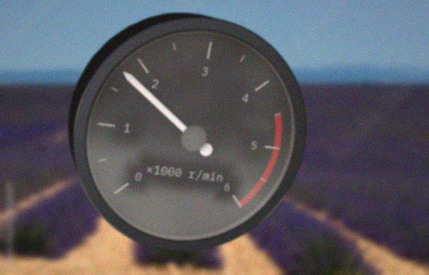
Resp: 1750,rpm
